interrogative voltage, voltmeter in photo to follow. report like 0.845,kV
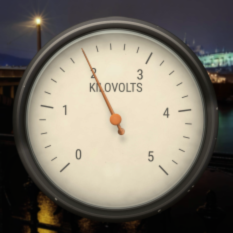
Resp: 2,kV
